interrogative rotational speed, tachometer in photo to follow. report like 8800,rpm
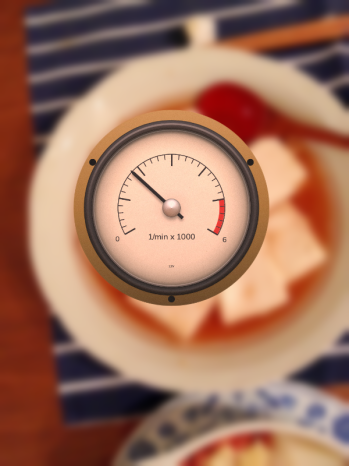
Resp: 1800,rpm
